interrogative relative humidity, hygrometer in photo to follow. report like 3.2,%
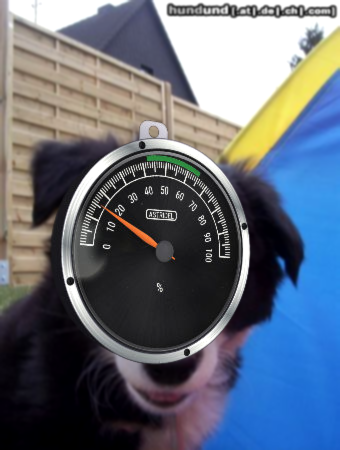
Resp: 15,%
